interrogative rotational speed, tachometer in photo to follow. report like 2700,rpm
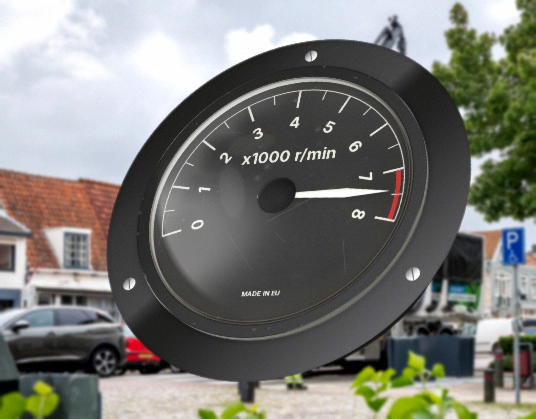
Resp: 7500,rpm
